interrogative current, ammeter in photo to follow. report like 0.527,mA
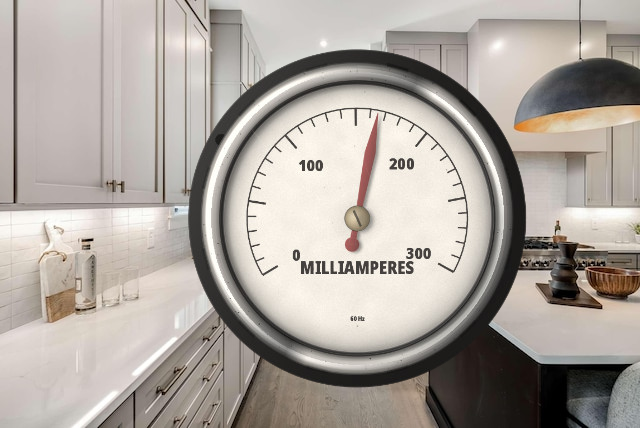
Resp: 165,mA
